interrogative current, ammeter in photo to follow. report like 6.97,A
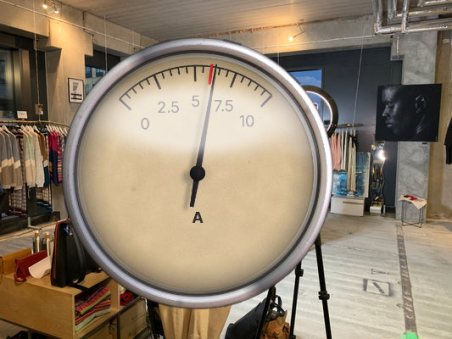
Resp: 6.25,A
